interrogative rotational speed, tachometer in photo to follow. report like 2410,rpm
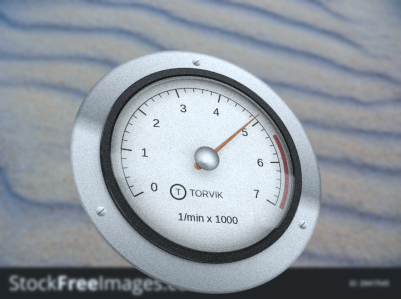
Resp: 4900,rpm
